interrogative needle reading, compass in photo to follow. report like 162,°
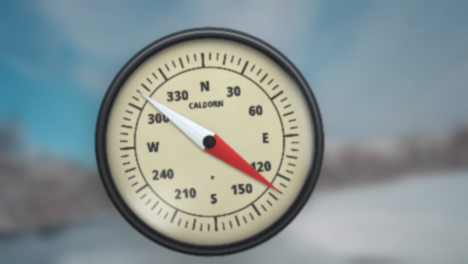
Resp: 130,°
